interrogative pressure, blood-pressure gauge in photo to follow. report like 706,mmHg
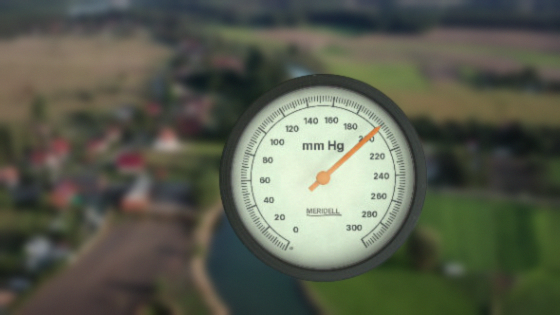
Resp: 200,mmHg
